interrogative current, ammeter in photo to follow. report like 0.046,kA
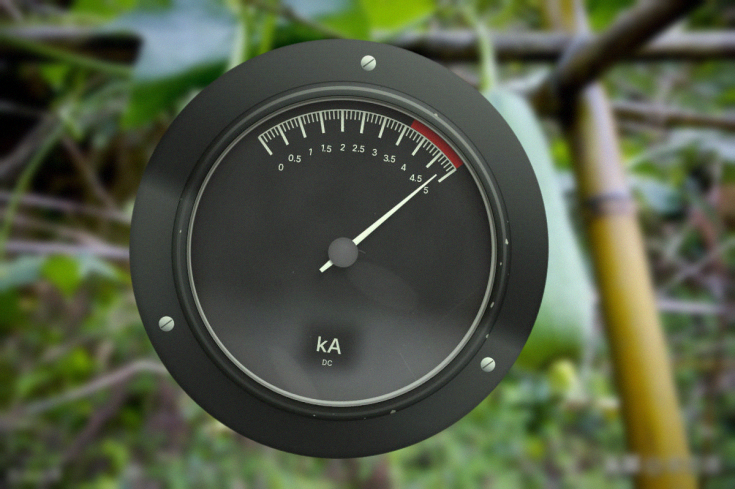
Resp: 4.8,kA
